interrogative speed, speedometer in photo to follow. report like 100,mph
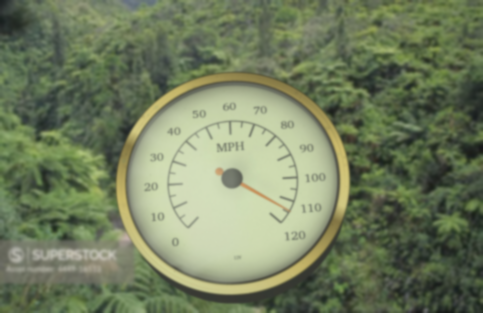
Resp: 115,mph
